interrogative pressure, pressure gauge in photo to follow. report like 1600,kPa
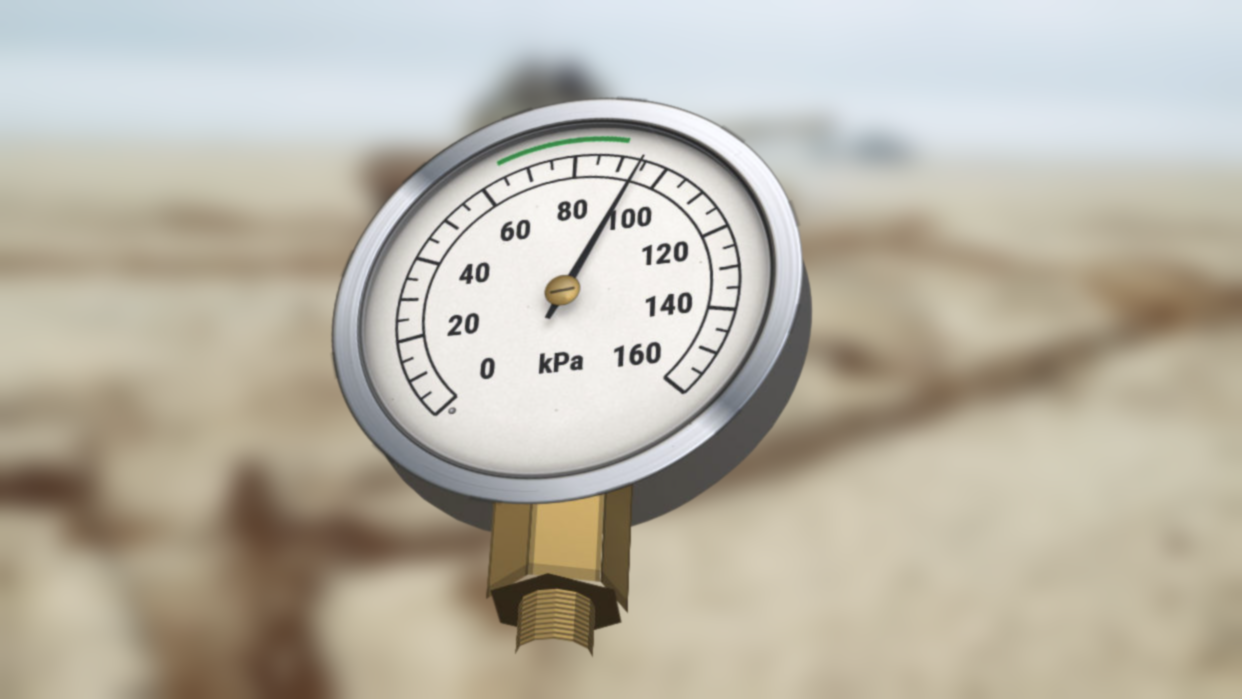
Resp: 95,kPa
